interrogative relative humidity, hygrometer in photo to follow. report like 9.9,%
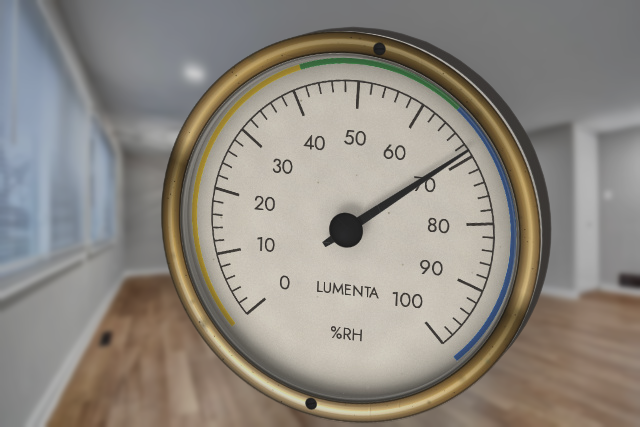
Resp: 69,%
